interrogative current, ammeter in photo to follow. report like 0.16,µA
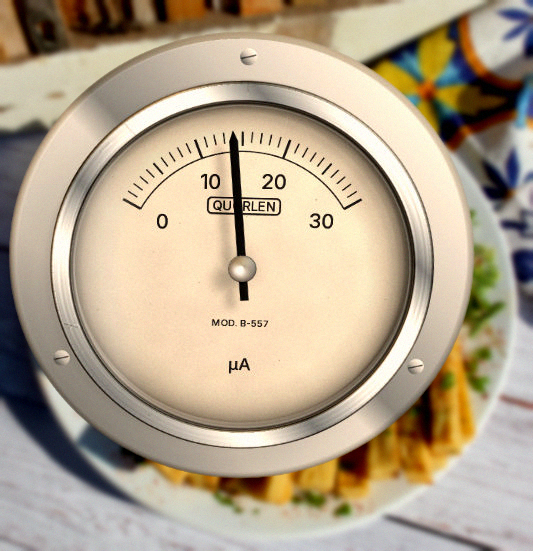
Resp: 14,µA
